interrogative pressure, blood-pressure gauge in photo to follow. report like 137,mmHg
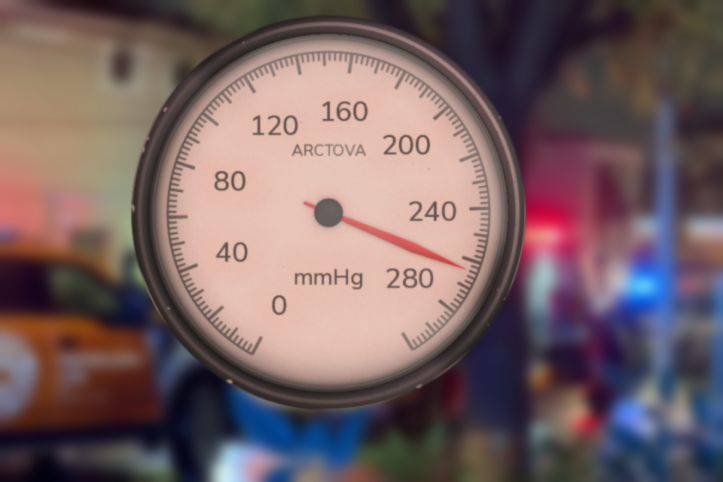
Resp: 264,mmHg
